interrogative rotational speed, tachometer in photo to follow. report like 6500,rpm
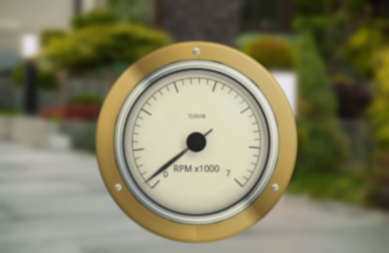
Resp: 200,rpm
